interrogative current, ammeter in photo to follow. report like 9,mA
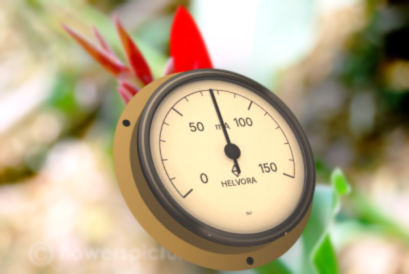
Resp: 75,mA
